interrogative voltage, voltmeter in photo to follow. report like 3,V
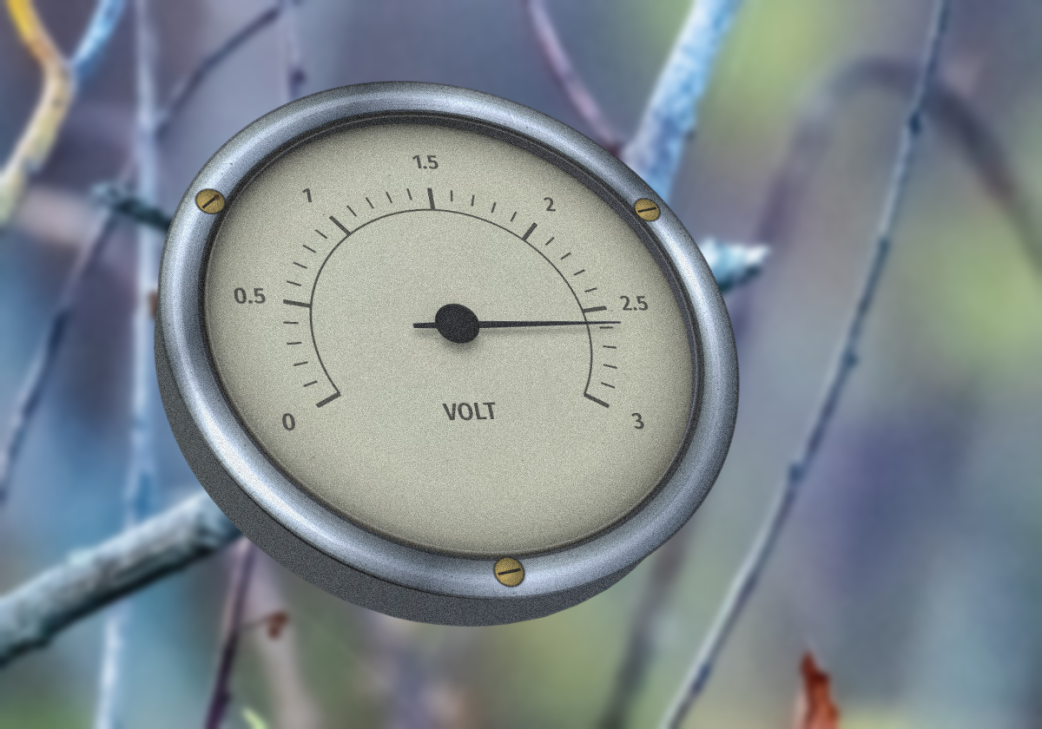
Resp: 2.6,V
